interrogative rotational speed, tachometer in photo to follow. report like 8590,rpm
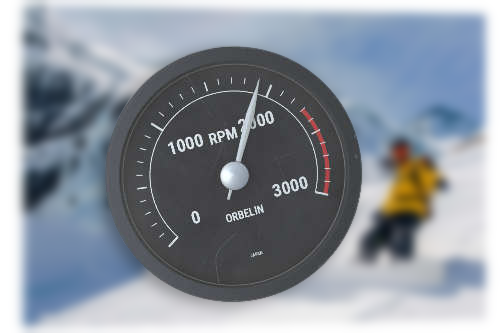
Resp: 1900,rpm
